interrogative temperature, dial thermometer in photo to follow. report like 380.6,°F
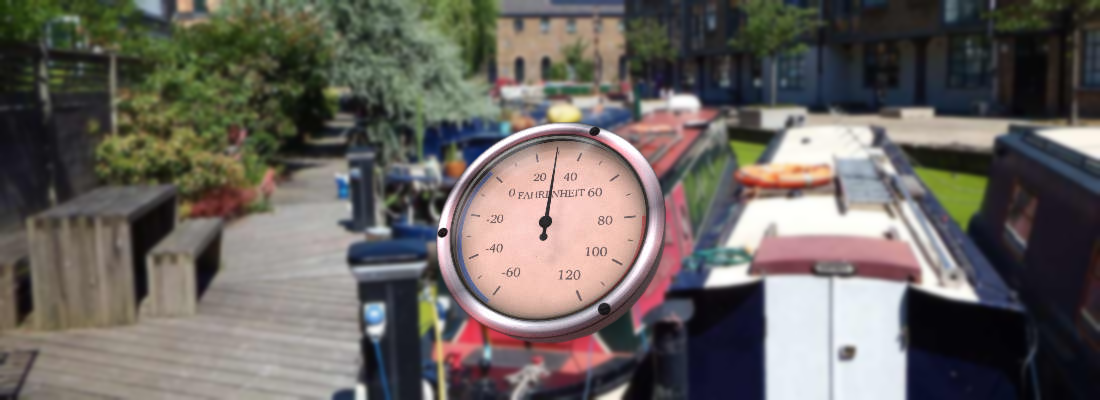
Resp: 30,°F
